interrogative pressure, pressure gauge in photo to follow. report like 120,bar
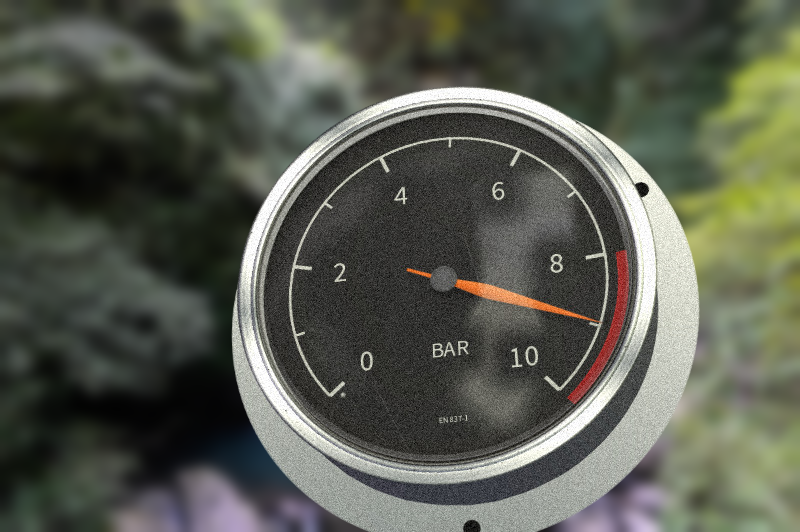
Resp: 9,bar
